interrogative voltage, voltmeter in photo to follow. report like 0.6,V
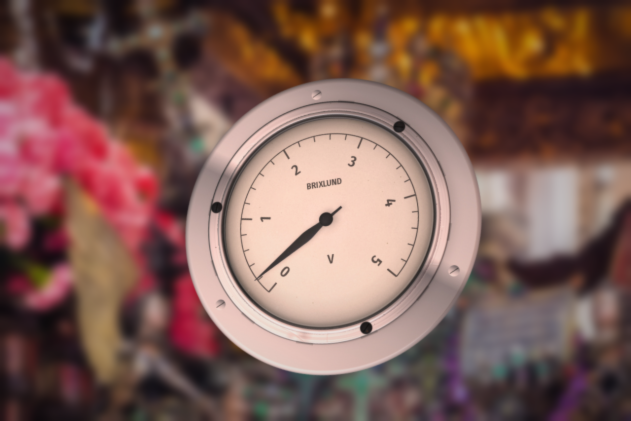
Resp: 0.2,V
